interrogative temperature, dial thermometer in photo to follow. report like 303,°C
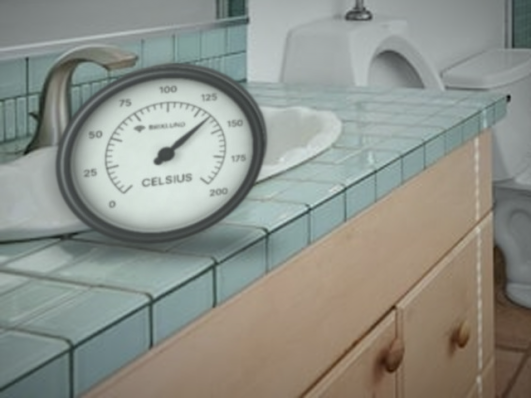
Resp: 135,°C
